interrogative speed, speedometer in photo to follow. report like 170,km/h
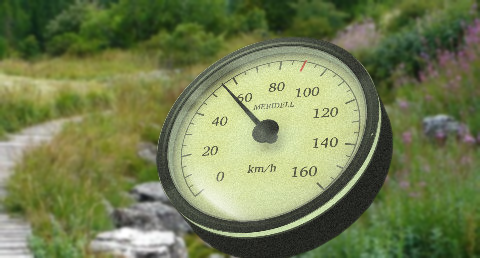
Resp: 55,km/h
